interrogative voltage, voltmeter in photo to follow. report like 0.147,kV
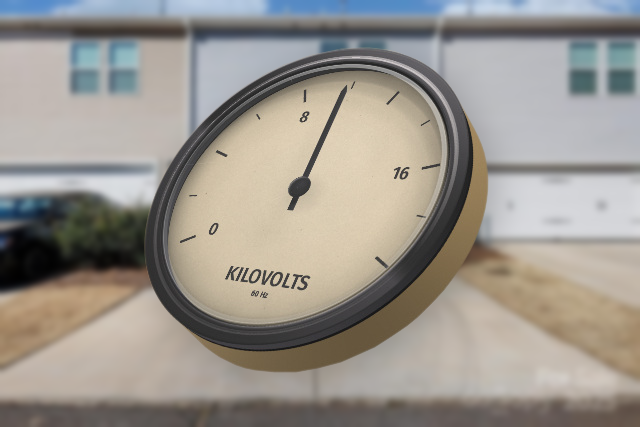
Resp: 10,kV
